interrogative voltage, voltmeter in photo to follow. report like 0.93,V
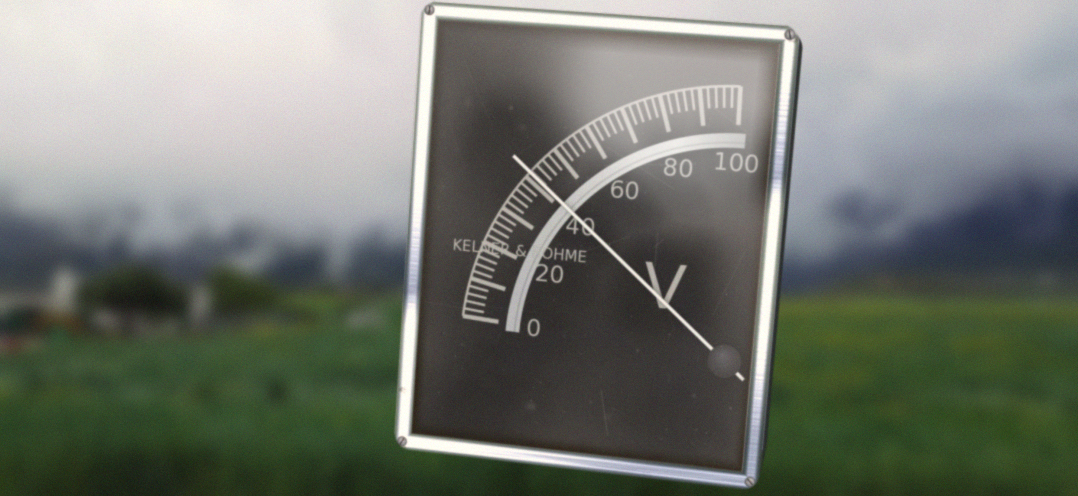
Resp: 42,V
